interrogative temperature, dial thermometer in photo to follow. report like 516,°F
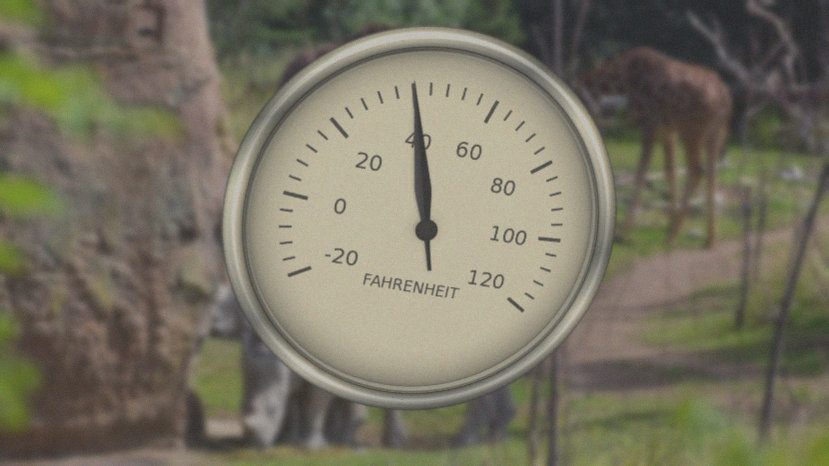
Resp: 40,°F
